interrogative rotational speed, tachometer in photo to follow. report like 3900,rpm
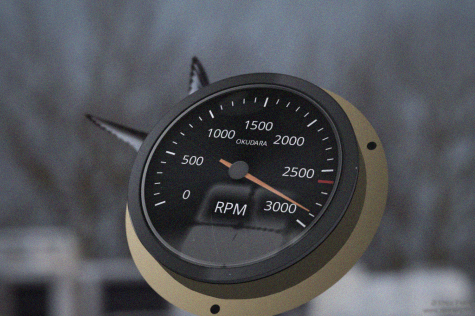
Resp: 2900,rpm
